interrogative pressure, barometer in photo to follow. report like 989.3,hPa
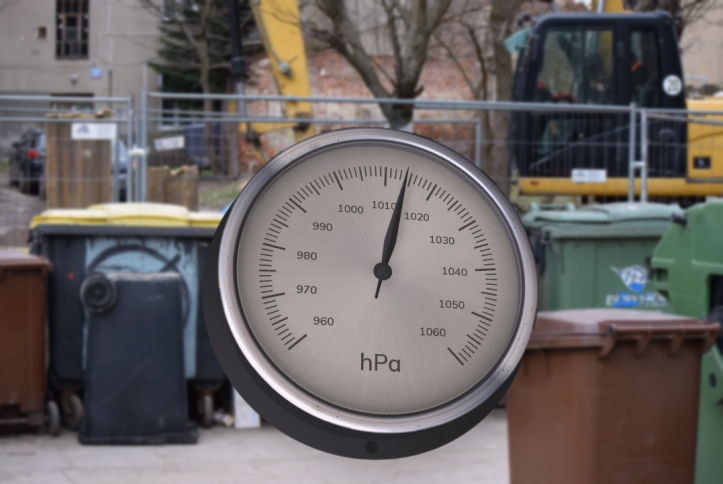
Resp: 1014,hPa
